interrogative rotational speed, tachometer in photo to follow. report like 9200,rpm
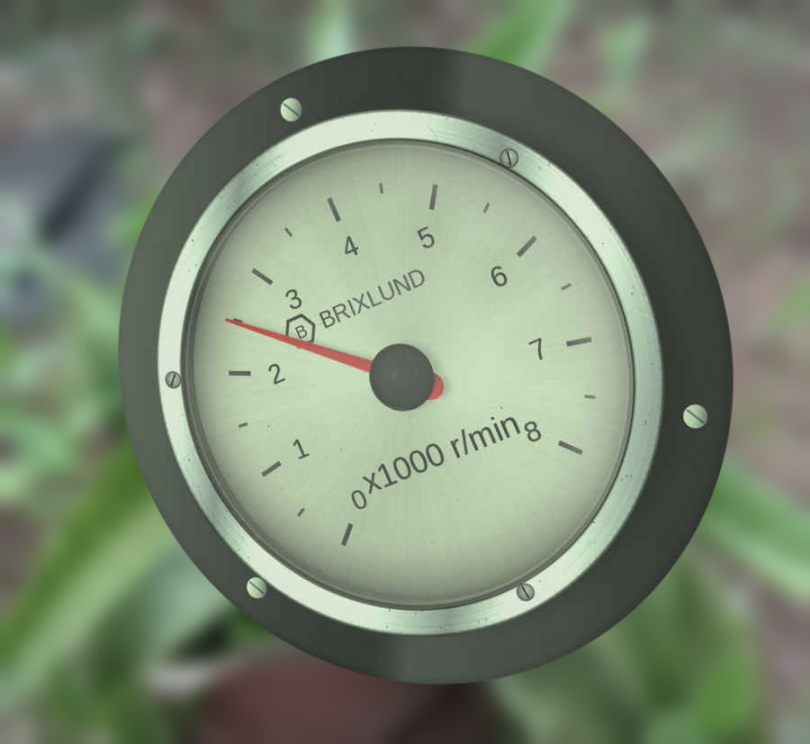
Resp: 2500,rpm
